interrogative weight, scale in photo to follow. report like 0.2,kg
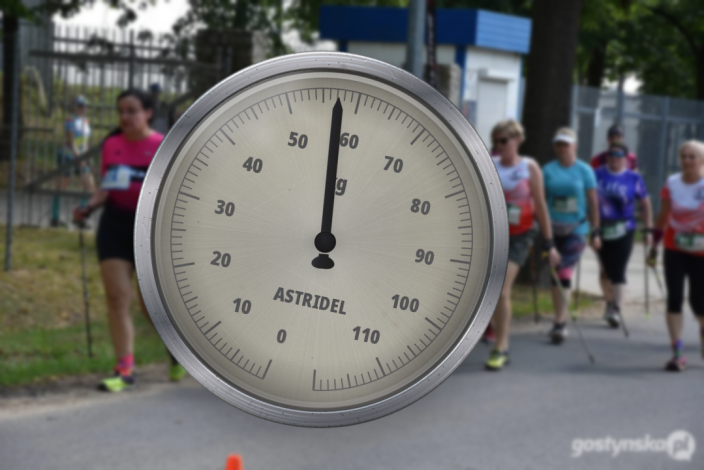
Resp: 57,kg
